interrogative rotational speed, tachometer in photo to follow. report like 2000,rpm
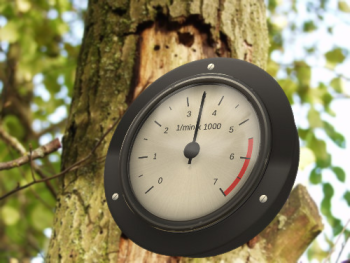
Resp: 3500,rpm
